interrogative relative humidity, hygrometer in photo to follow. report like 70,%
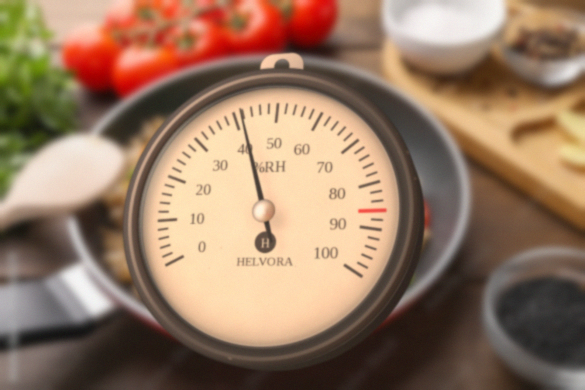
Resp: 42,%
